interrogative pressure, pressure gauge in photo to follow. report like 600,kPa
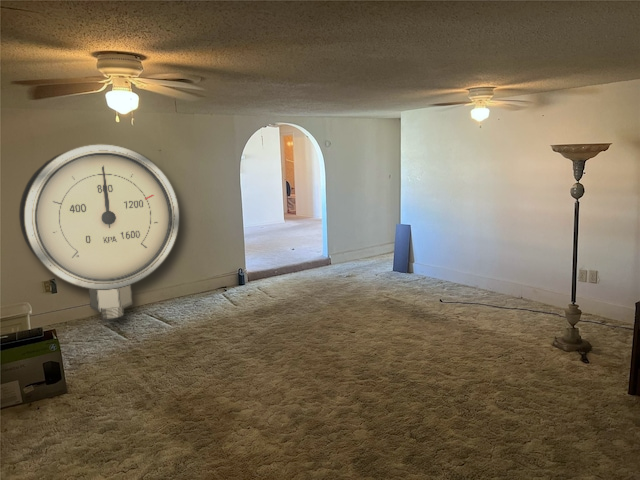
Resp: 800,kPa
